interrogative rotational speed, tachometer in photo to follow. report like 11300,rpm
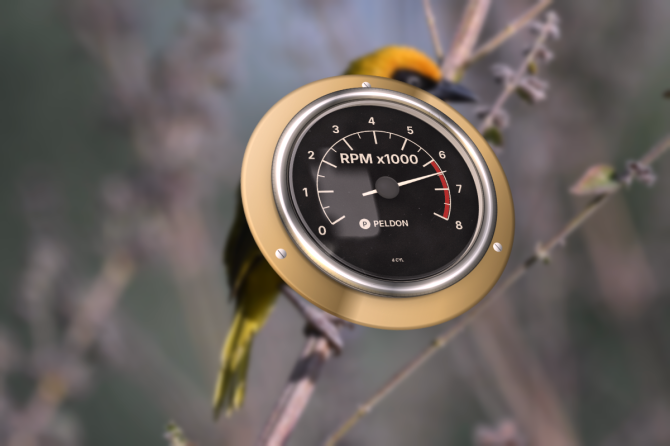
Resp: 6500,rpm
